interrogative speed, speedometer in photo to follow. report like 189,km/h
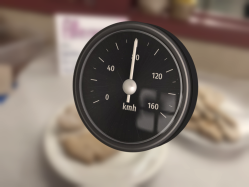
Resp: 80,km/h
